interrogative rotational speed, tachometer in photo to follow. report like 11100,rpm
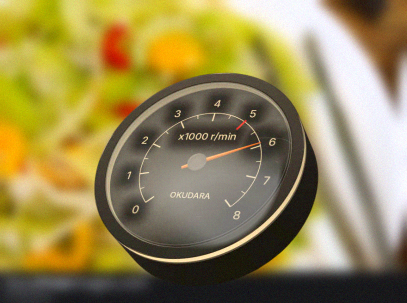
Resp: 6000,rpm
